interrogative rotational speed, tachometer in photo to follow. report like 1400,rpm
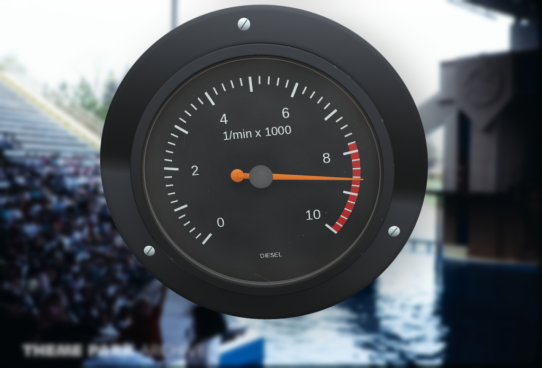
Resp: 8600,rpm
